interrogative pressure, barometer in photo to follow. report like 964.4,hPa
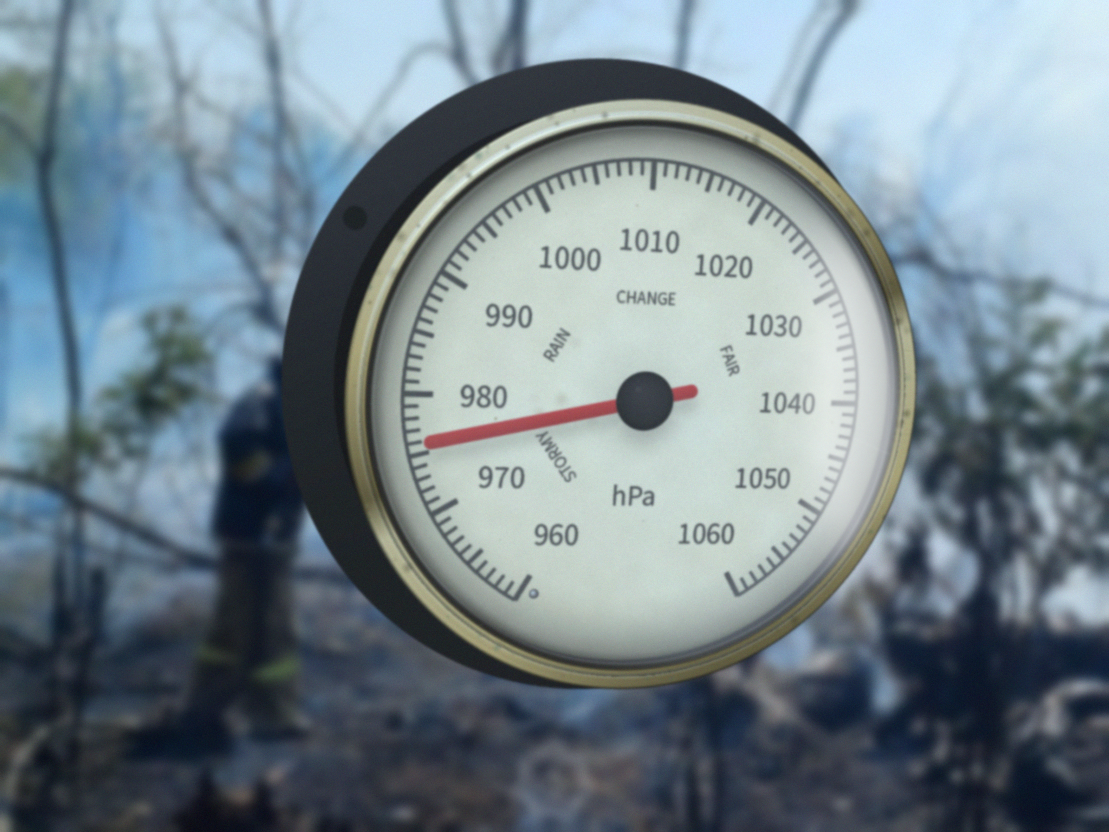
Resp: 976,hPa
